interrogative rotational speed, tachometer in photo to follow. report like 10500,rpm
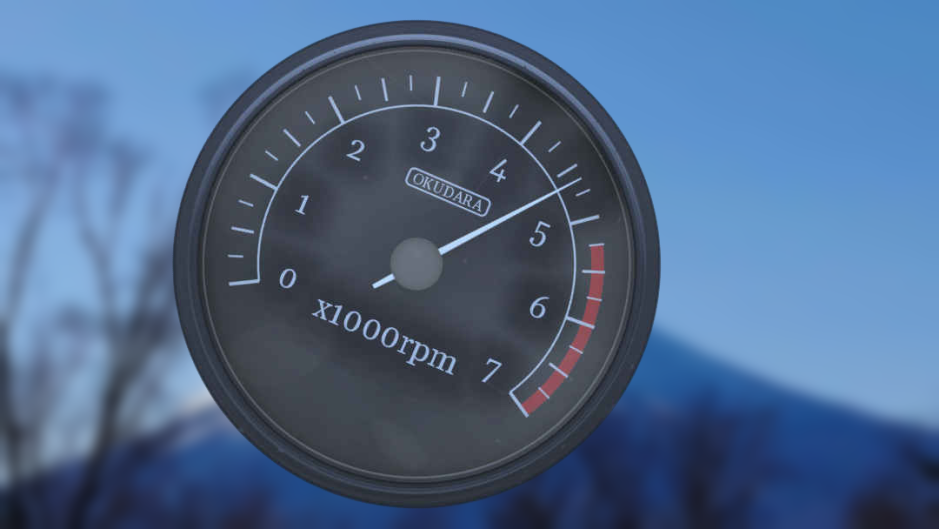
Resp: 4625,rpm
